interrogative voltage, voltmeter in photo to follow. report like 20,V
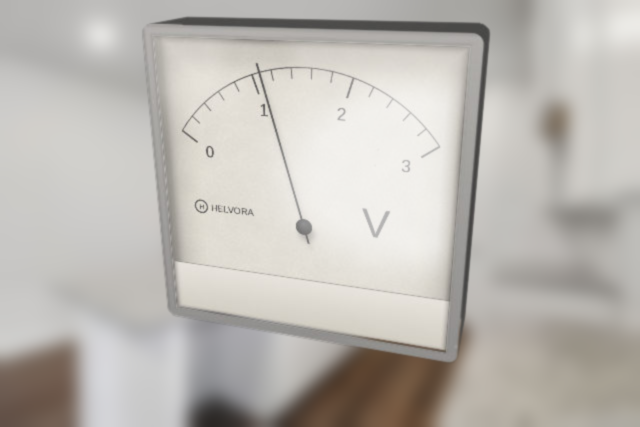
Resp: 1.1,V
